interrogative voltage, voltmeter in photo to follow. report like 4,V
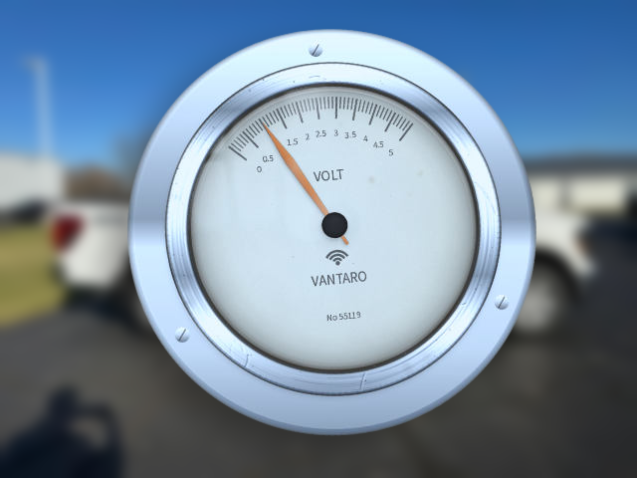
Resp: 1,V
